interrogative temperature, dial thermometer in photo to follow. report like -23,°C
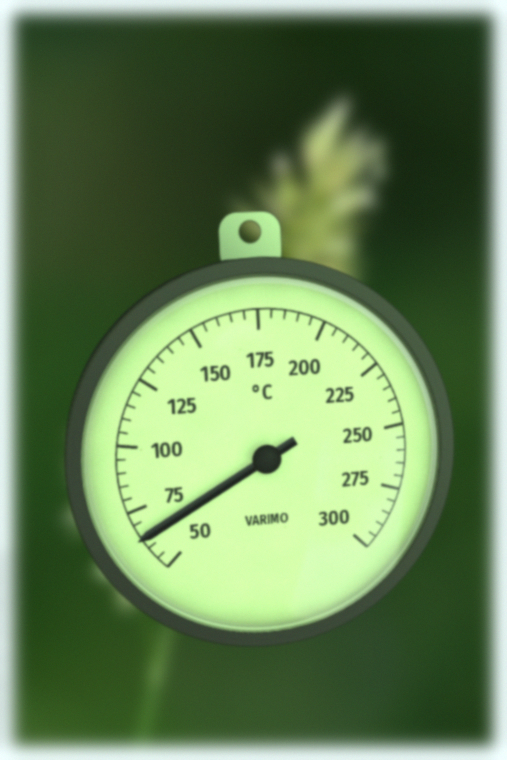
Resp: 65,°C
